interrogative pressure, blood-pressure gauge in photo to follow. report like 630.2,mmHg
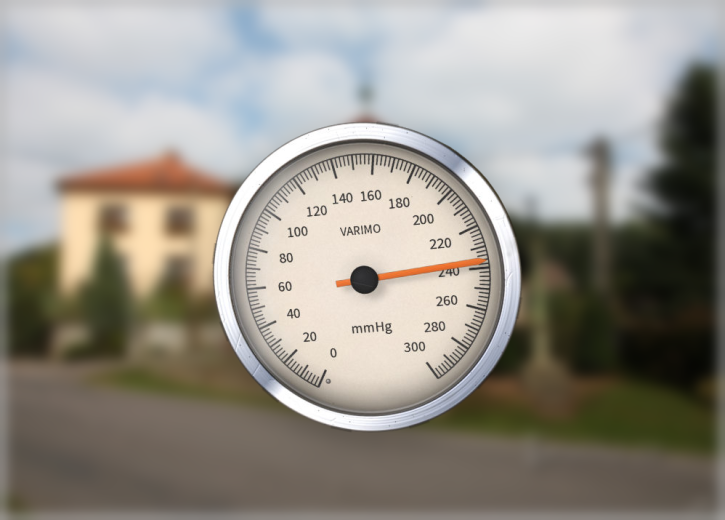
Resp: 236,mmHg
